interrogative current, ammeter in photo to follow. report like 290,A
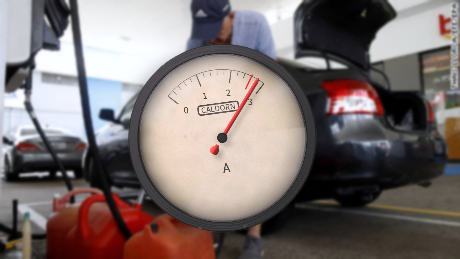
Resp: 2.8,A
